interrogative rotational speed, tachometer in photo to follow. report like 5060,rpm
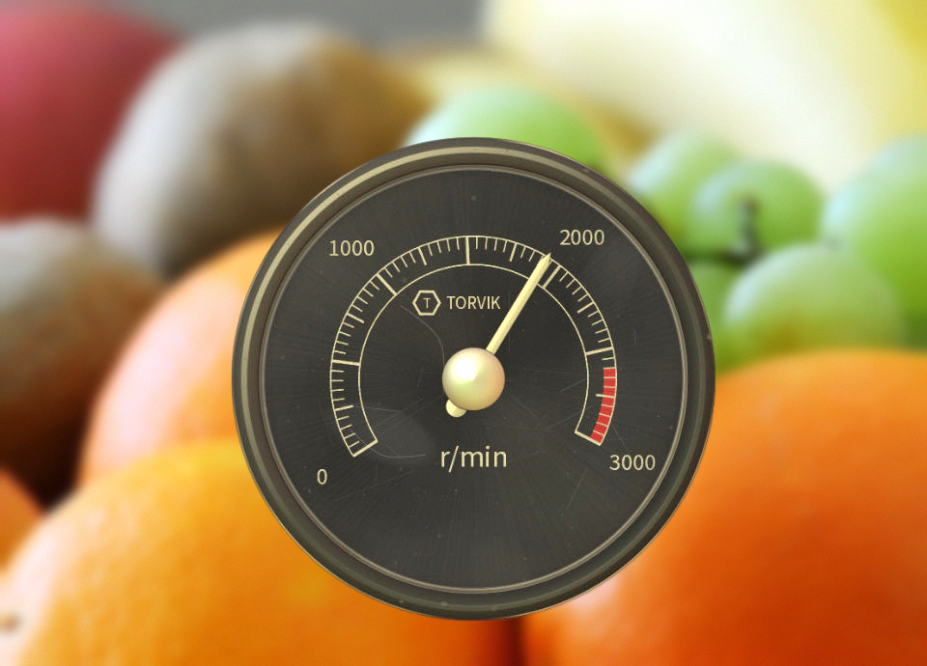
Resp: 1925,rpm
